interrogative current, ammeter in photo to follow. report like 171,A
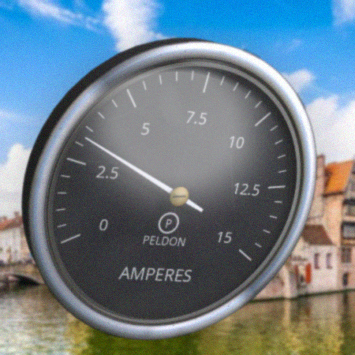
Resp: 3.25,A
